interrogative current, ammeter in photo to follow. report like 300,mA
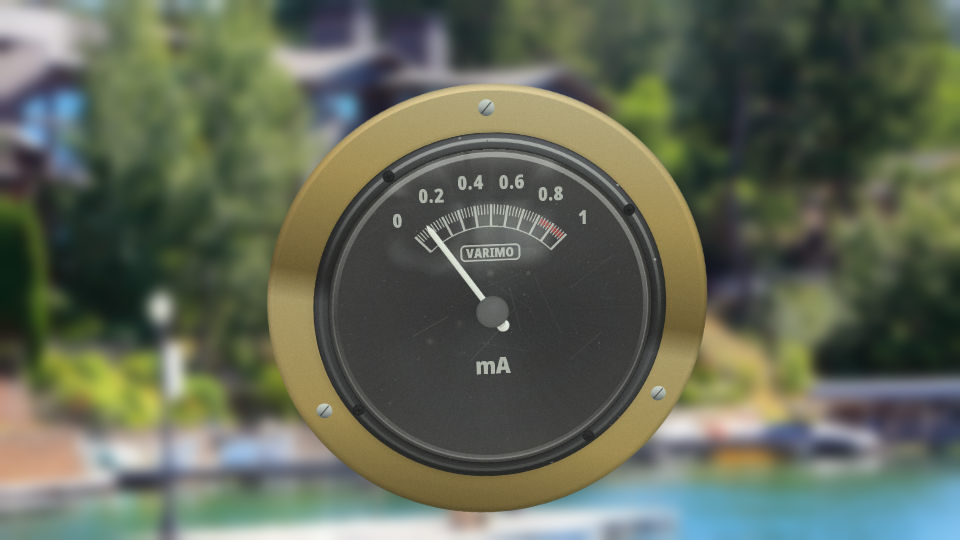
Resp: 0.1,mA
